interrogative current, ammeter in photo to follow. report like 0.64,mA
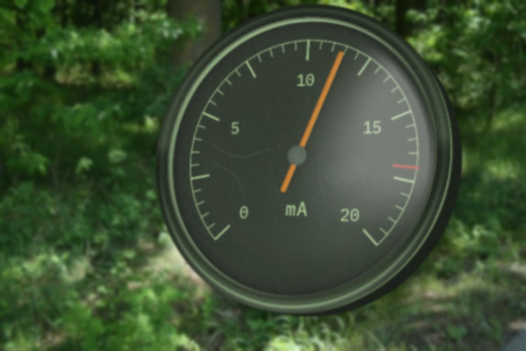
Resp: 11.5,mA
